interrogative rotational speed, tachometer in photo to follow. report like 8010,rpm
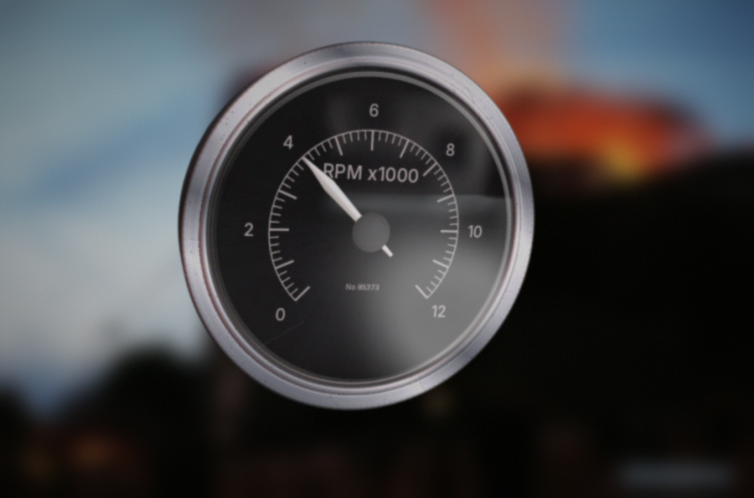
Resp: 4000,rpm
